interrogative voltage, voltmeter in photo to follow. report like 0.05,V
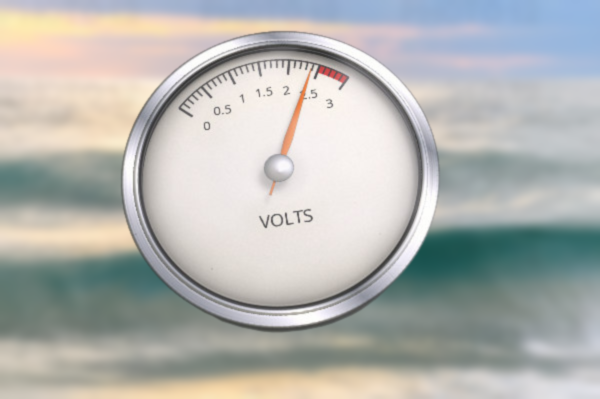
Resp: 2.4,V
